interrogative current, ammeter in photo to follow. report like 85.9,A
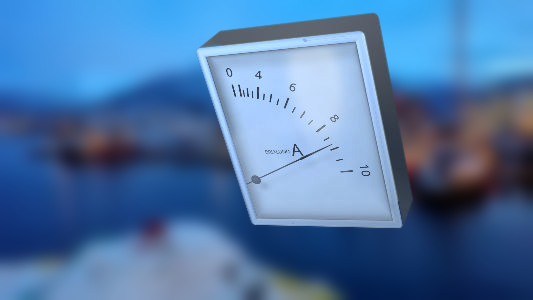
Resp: 8.75,A
